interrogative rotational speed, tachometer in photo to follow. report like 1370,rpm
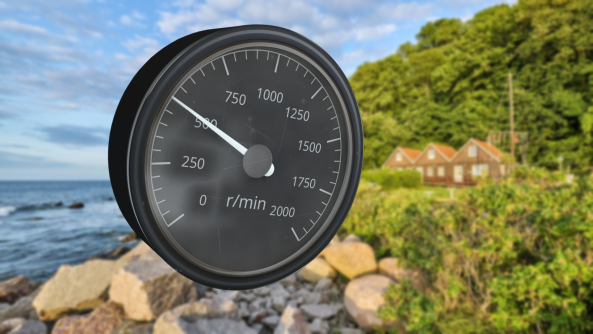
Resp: 500,rpm
